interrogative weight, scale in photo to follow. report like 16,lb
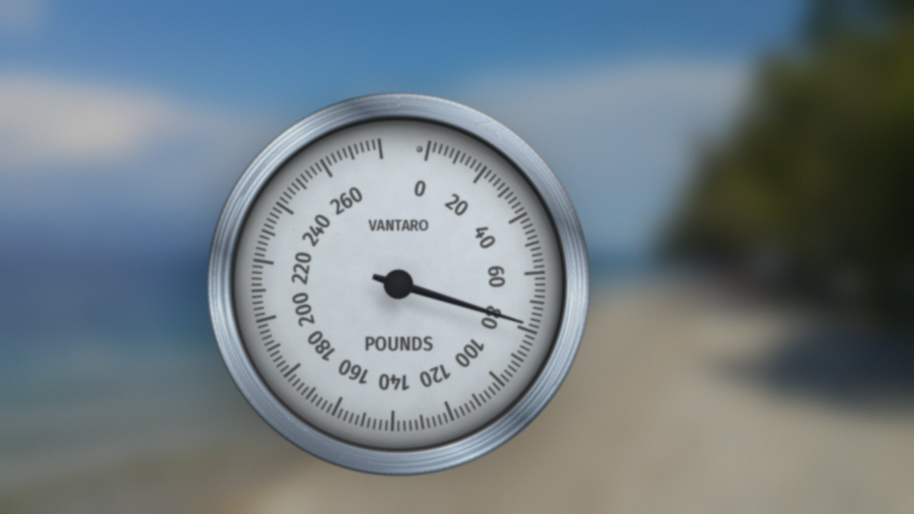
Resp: 78,lb
